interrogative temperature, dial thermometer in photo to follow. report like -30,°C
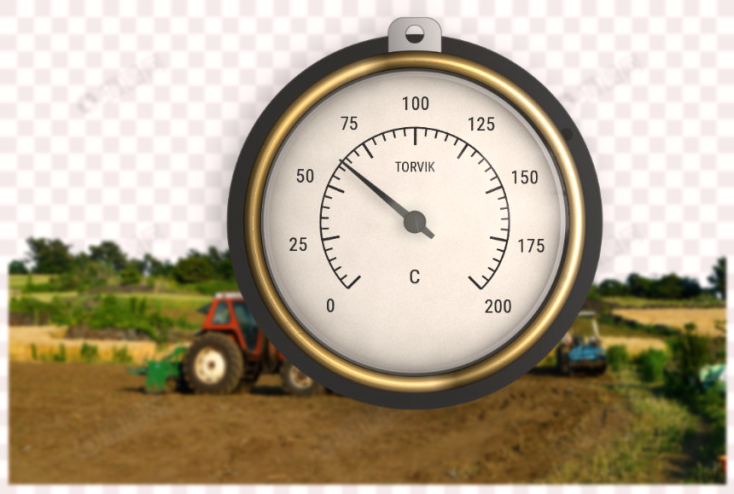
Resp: 62.5,°C
